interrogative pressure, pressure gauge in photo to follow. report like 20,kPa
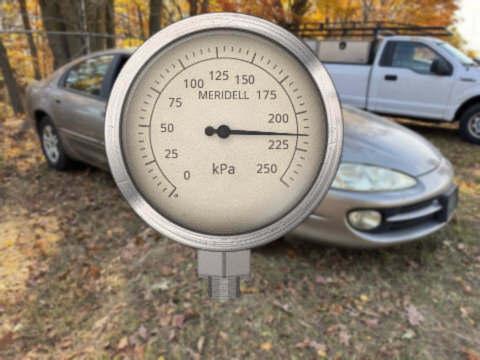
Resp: 215,kPa
